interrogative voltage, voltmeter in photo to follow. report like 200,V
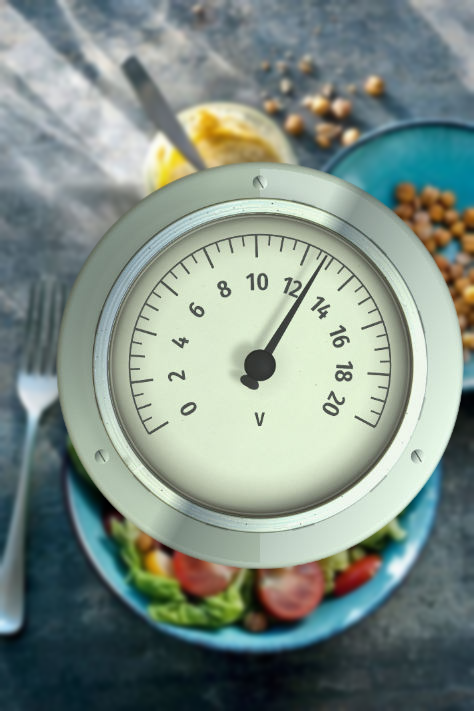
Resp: 12.75,V
